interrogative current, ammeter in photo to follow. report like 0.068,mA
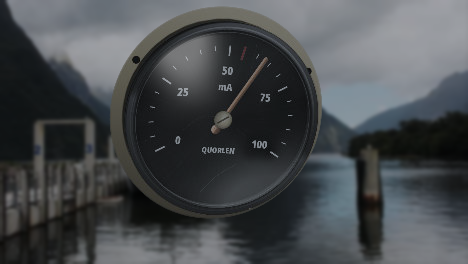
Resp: 62.5,mA
